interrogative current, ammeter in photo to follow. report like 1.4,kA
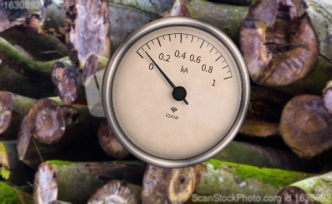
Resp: 0.05,kA
